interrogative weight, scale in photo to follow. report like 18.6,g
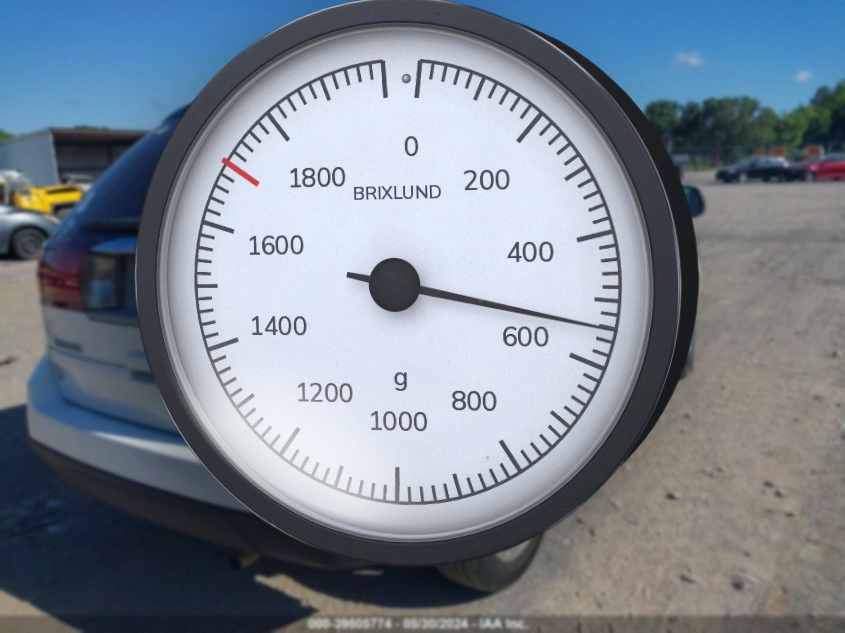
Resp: 540,g
